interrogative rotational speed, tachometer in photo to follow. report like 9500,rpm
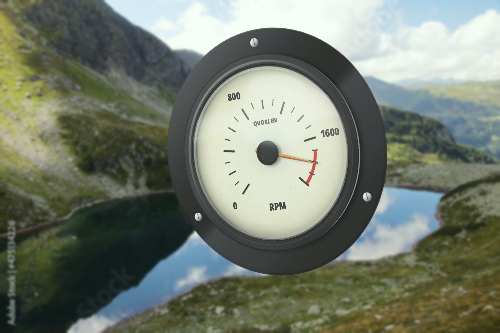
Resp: 1800,rpm
